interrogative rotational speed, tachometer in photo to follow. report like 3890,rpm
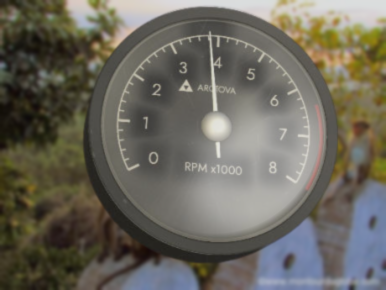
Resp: 3800,rpm
